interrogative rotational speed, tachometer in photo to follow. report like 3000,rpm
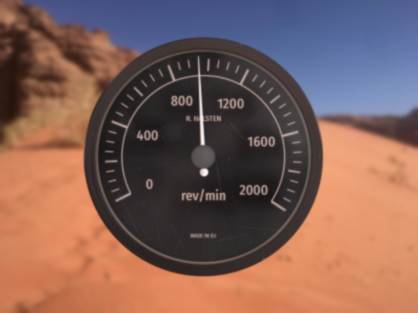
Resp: 950,rpm
